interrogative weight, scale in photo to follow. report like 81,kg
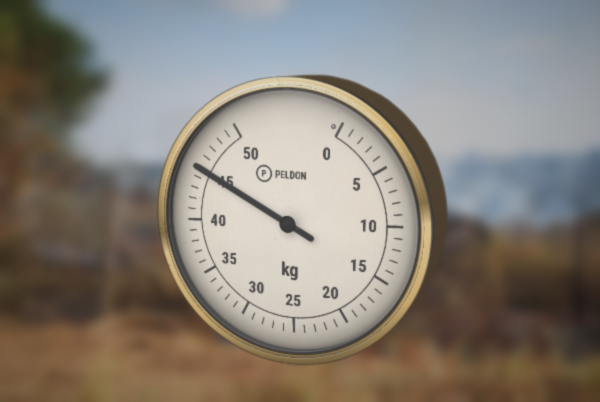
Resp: 45,kg
